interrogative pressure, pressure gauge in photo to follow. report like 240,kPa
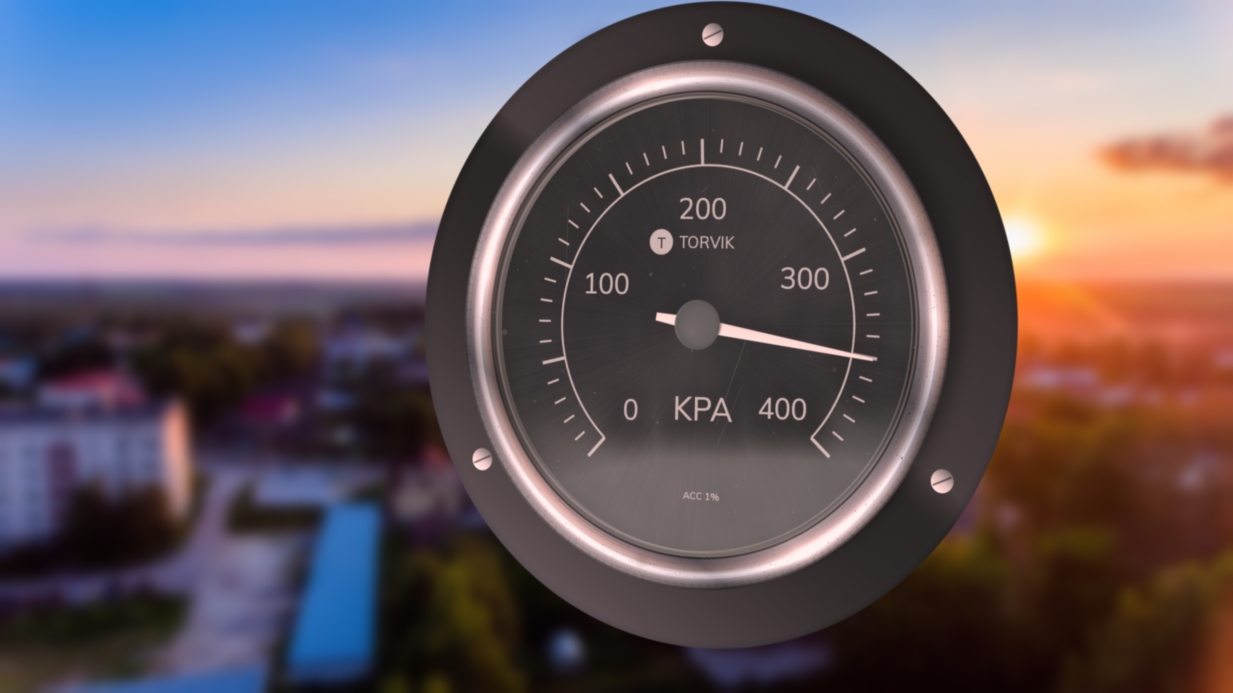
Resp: 350,kPa
